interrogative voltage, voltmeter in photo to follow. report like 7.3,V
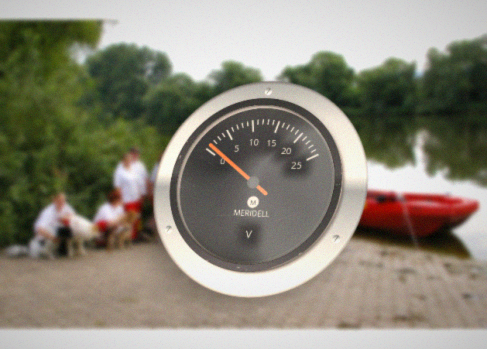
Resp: 1,V
